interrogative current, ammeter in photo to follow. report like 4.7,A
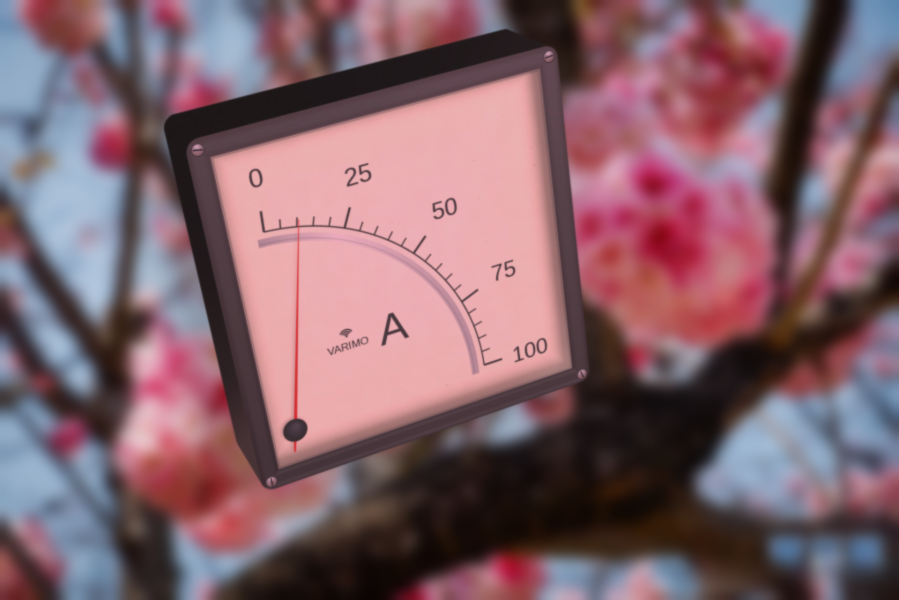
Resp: 10,A
